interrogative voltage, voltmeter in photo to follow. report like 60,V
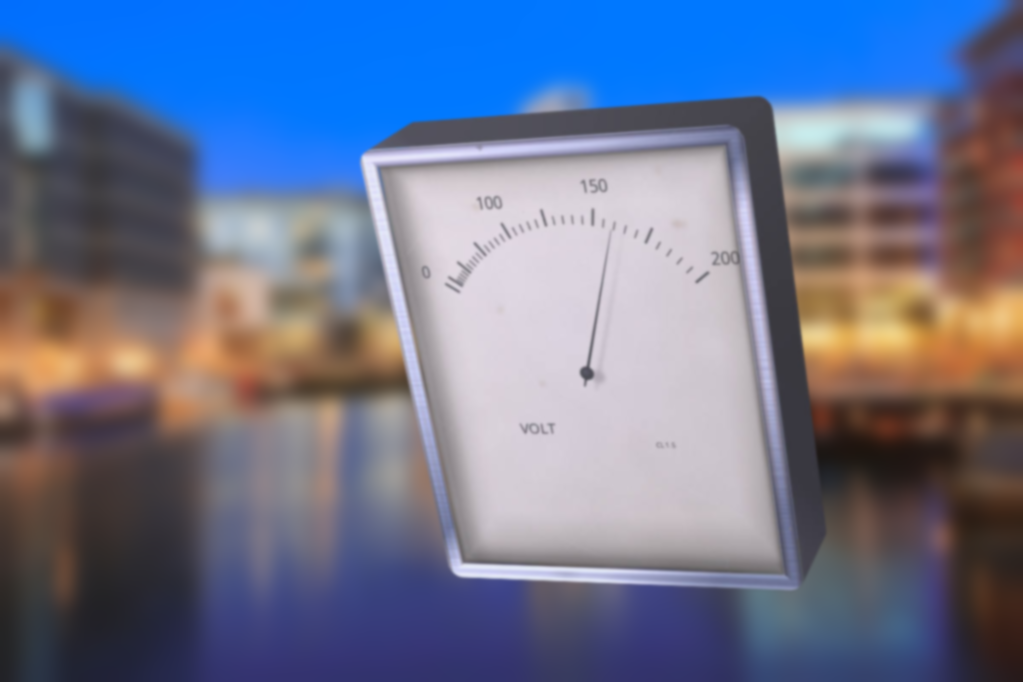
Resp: 160,V
